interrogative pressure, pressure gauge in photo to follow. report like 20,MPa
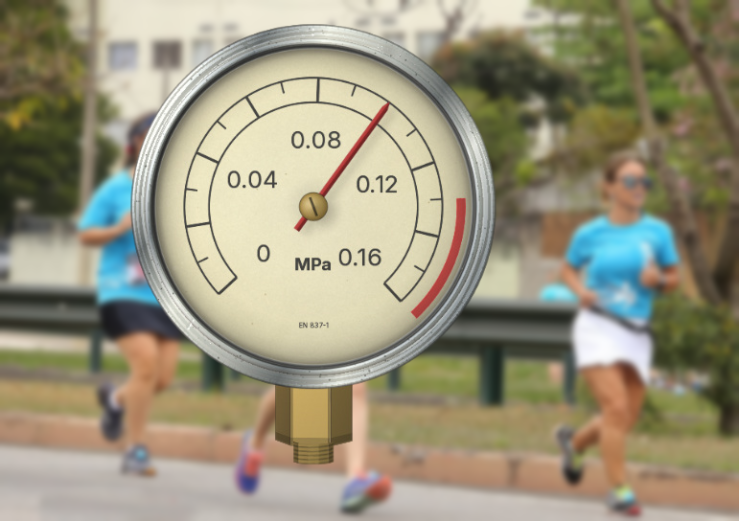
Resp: 0.1,MPa
